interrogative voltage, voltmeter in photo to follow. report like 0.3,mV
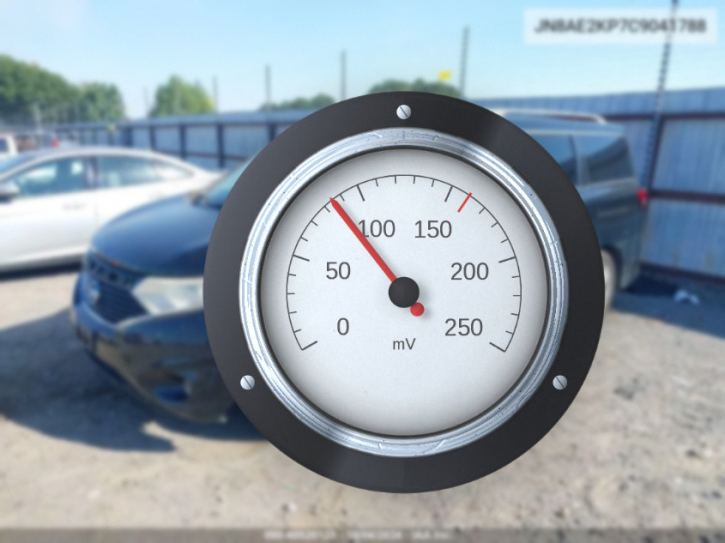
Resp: 85,mV
